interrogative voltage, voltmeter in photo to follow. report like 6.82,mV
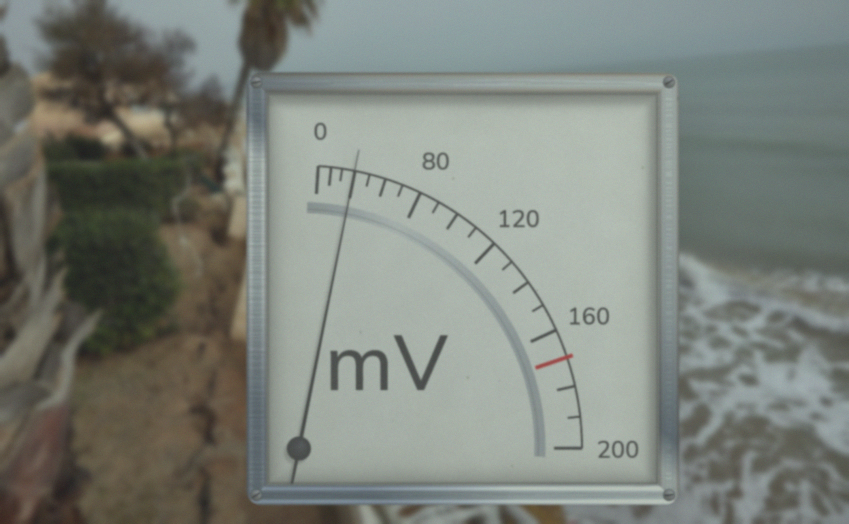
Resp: 40,mV
